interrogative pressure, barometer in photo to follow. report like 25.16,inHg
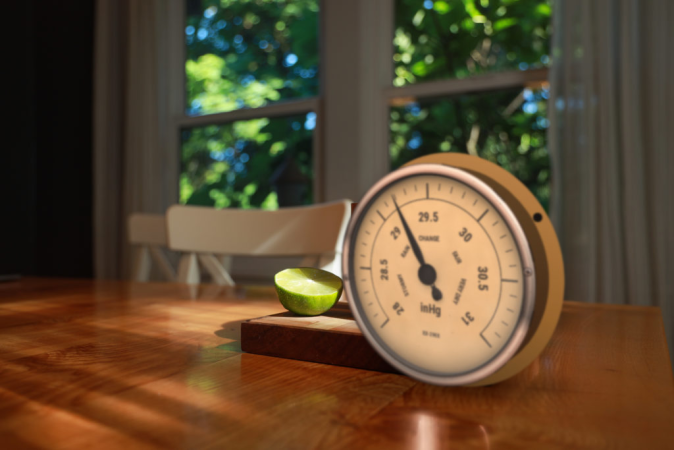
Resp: 29.2,inHg
